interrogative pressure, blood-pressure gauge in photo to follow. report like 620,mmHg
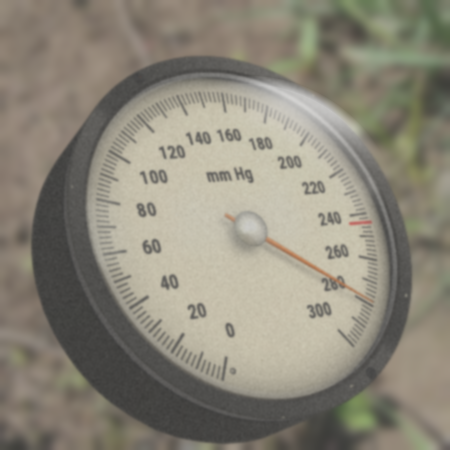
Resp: 280,mmHg
